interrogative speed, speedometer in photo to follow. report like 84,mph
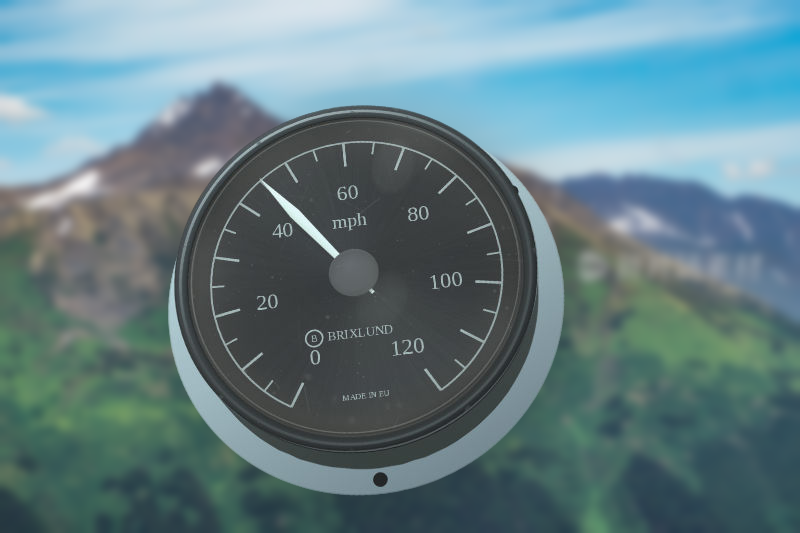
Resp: 45,mph
